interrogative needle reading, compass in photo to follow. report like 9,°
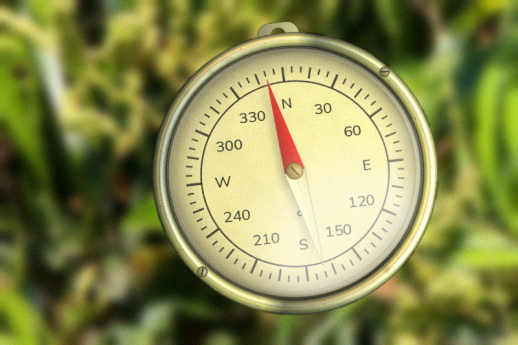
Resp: 350,°
